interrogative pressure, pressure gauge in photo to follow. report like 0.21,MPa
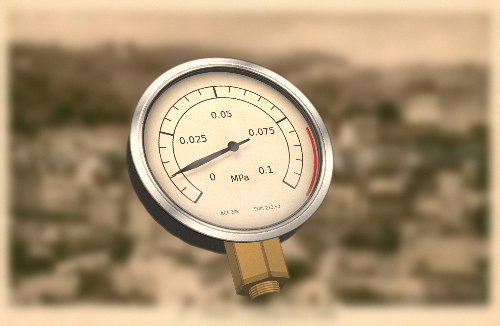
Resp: 0.01,MPa
